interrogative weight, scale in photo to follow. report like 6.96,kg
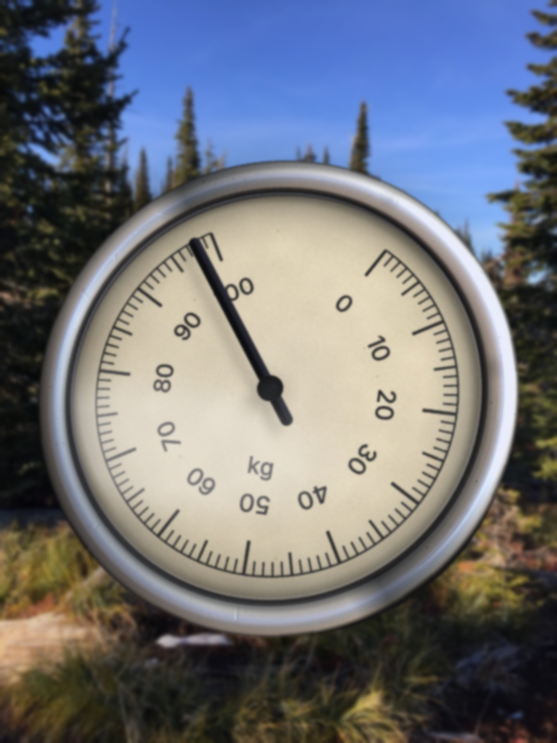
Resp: 98,kg
